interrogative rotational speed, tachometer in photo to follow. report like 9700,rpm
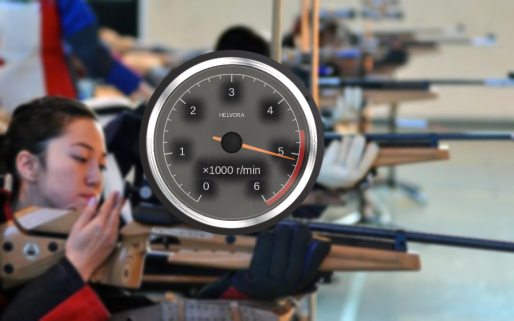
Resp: 5100,rpm
